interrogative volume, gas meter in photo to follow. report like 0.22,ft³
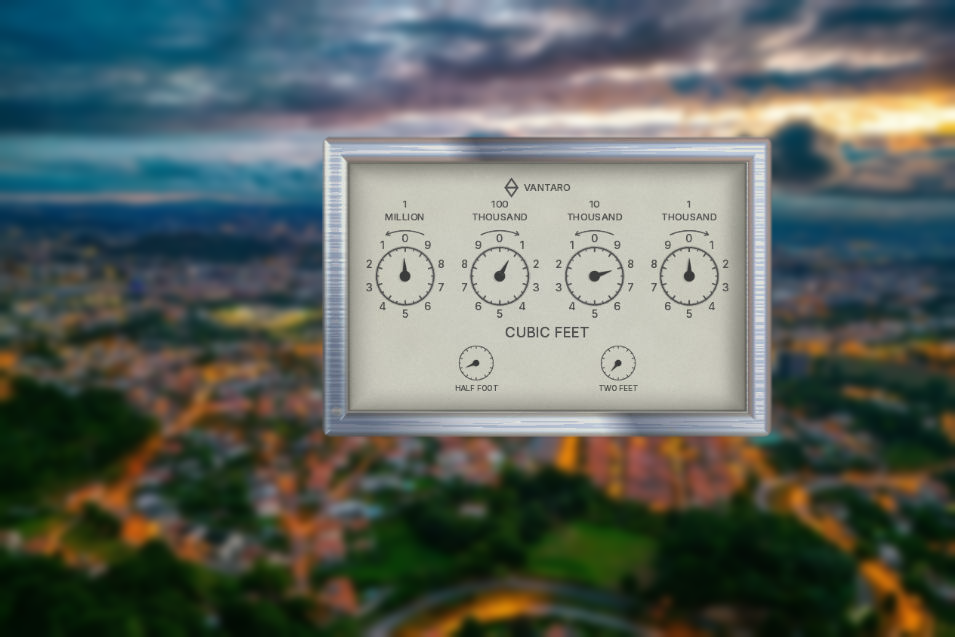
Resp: 8000,ft³
